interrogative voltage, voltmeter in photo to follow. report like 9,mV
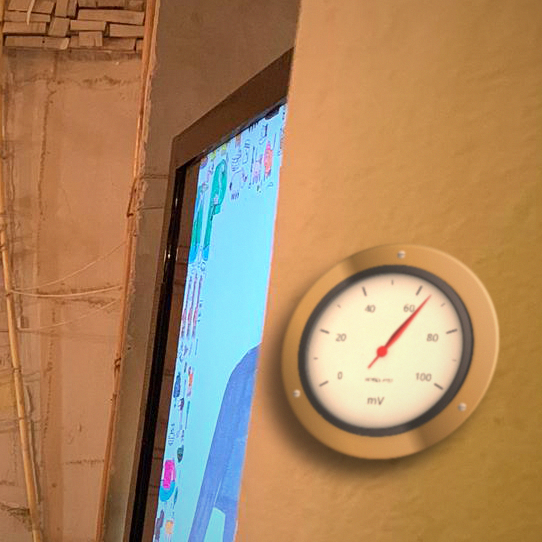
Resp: 65,mV
